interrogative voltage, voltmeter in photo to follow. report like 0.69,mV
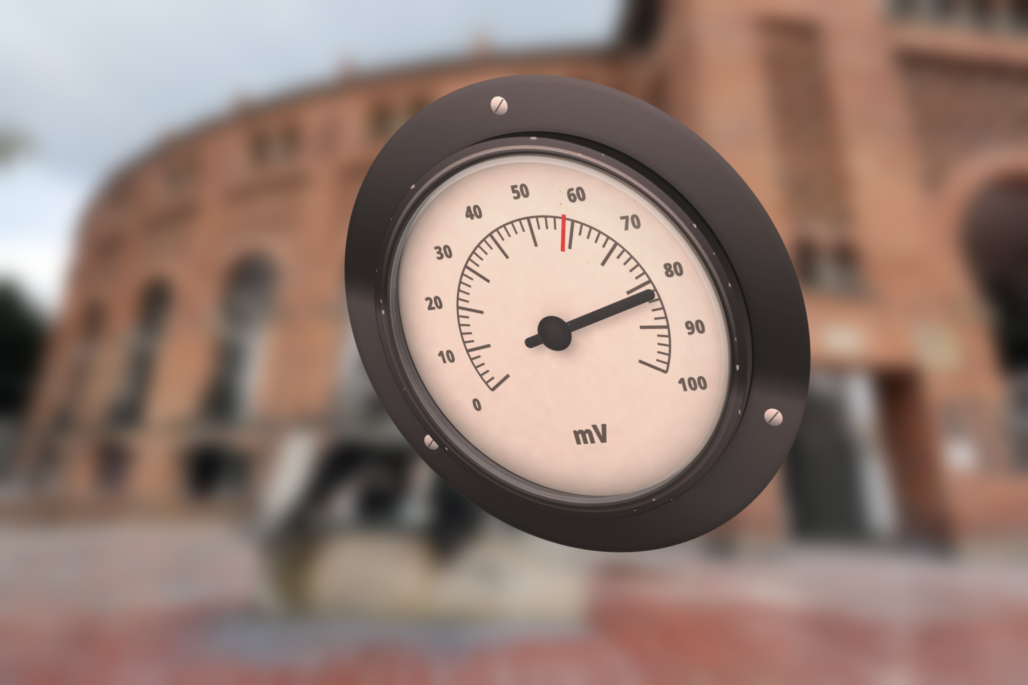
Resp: 82,mV
